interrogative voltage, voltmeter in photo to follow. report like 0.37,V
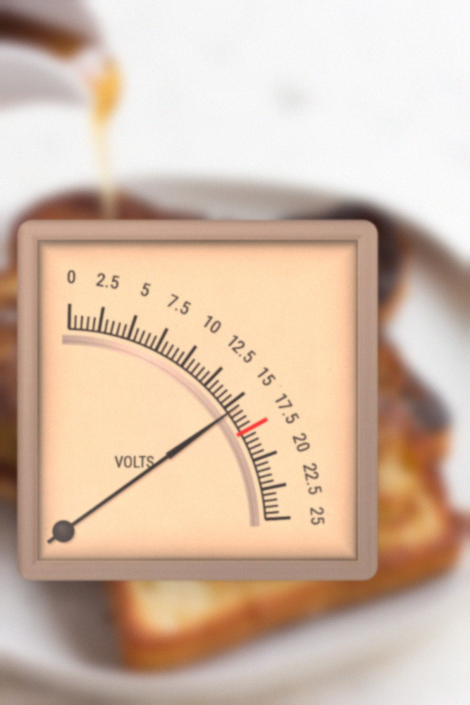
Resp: 15.5,V
